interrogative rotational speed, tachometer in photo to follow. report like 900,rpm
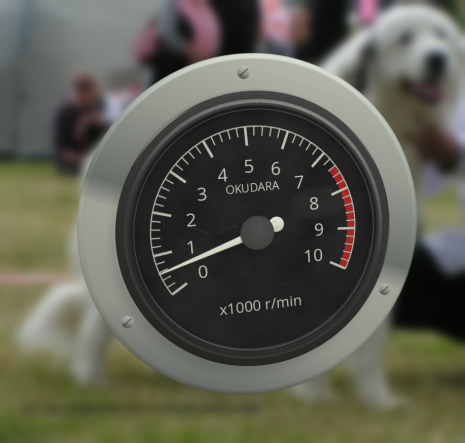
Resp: 600,rpm
